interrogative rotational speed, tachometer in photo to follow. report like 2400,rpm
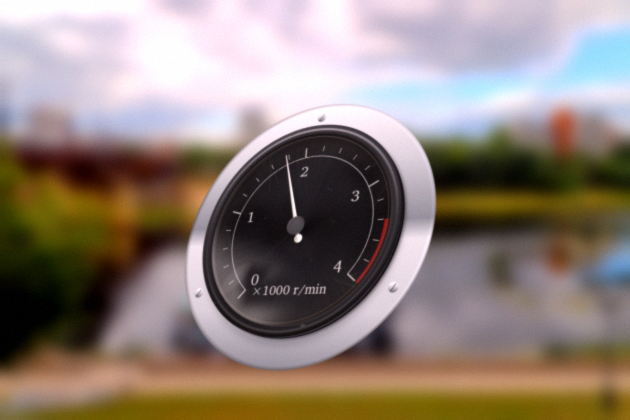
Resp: 1800,rpm
